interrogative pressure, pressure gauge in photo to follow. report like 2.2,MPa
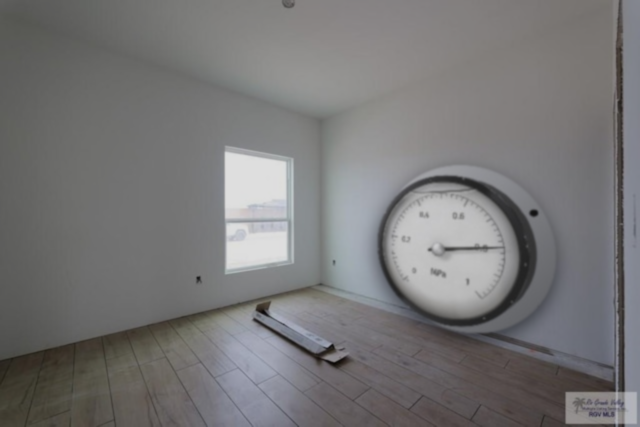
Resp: 0.8,MPa
